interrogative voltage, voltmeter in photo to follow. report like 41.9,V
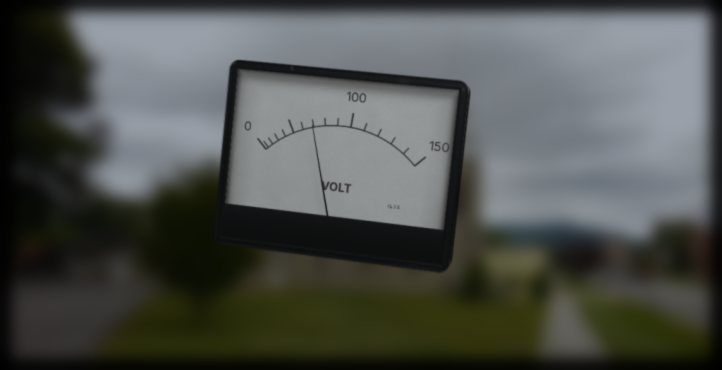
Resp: 70,V
